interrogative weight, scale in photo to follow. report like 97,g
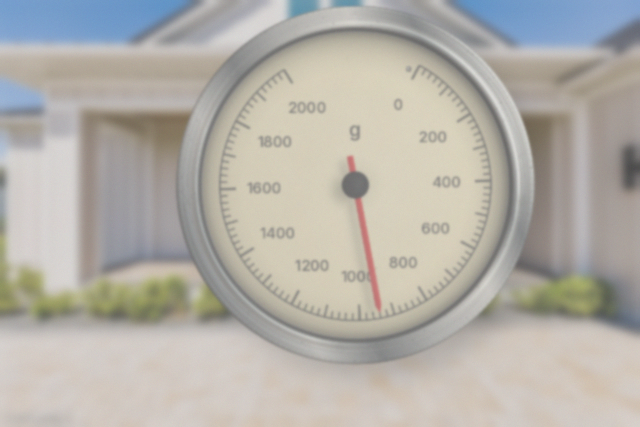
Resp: 940,g
